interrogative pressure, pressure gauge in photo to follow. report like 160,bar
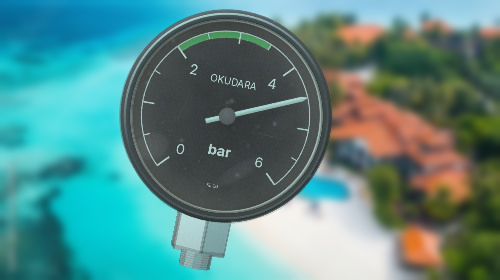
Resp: 4.5,bar
